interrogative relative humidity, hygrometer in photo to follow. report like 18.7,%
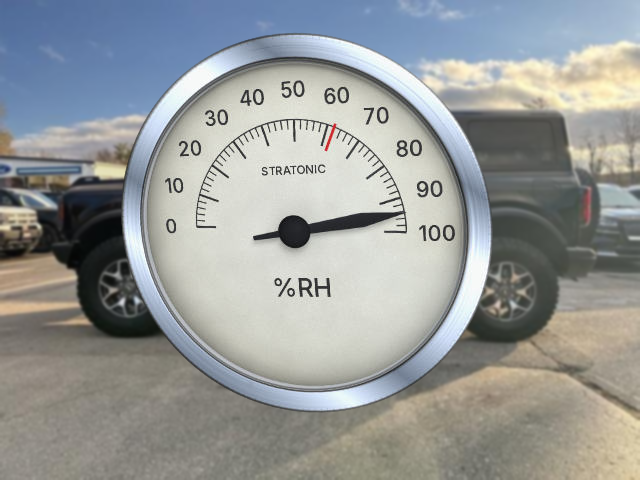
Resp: 94,%
